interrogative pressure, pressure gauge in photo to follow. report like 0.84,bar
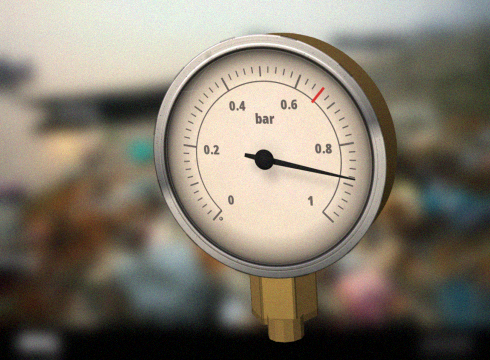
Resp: 0.88,bar
